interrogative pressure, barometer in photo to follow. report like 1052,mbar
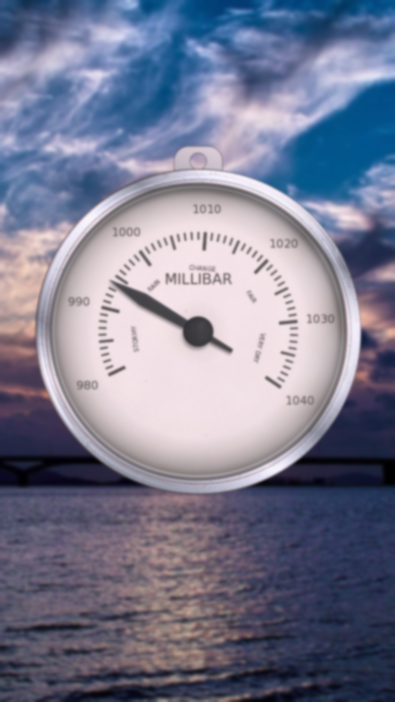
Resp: 994,mbar
